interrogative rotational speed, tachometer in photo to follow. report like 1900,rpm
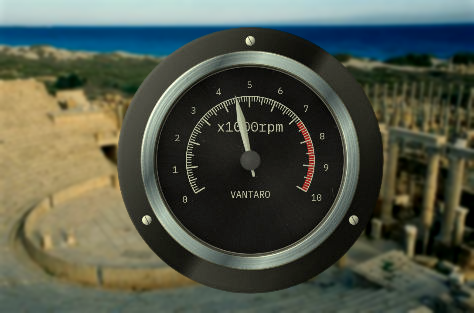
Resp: 4500,rpm
